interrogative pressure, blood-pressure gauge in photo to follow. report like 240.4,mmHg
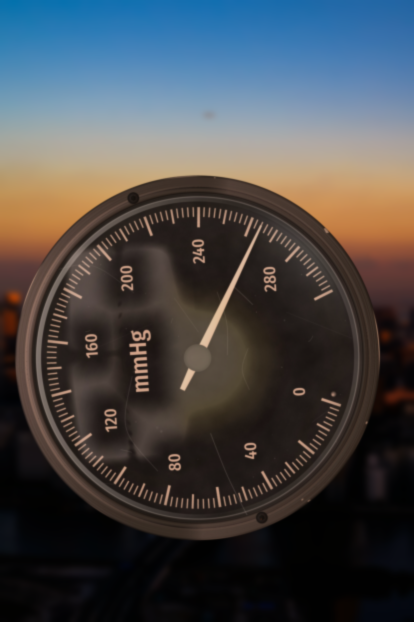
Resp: 264,mmHg
